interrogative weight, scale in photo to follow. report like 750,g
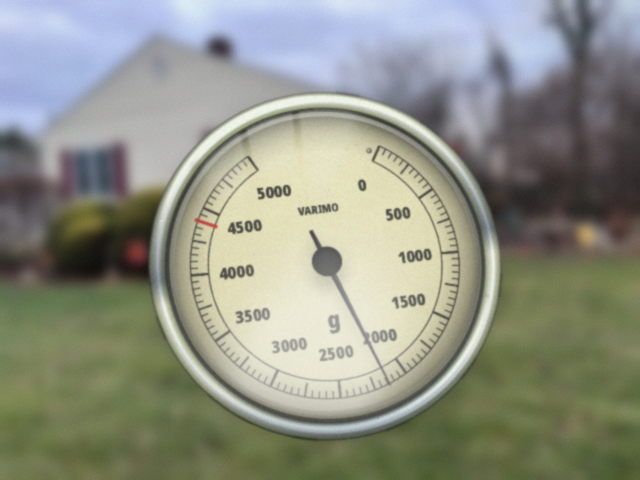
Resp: 2150,g
